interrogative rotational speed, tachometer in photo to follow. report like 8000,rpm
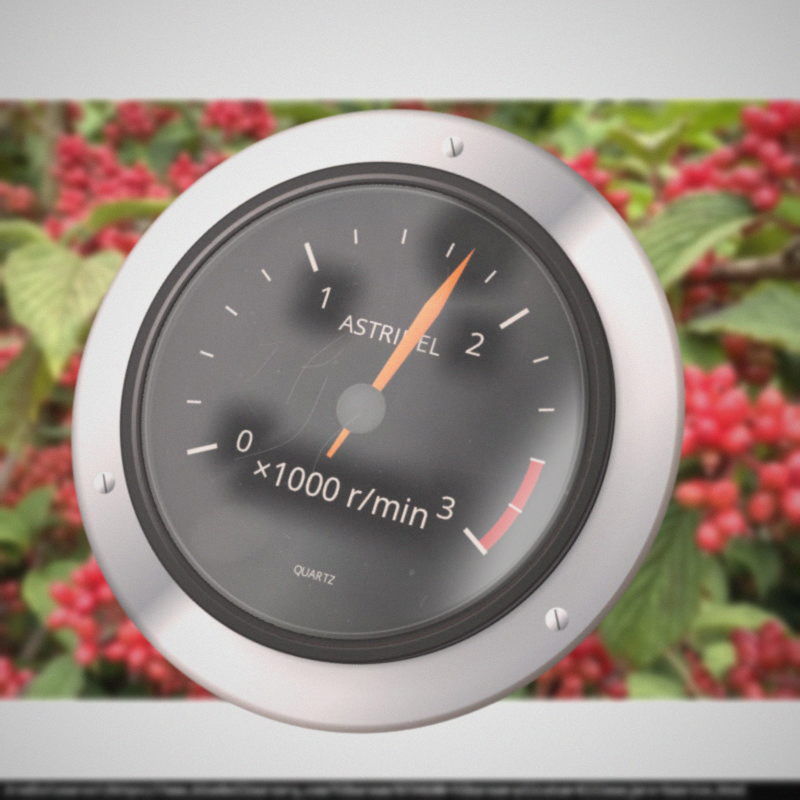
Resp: 1700,rpm
